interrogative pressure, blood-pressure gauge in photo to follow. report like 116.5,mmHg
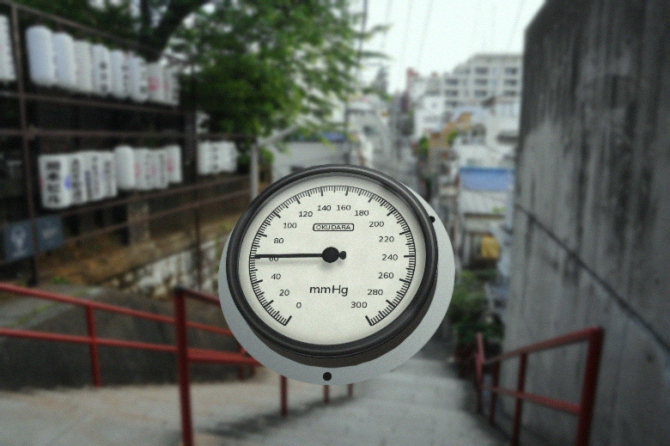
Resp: 60,mmHg
